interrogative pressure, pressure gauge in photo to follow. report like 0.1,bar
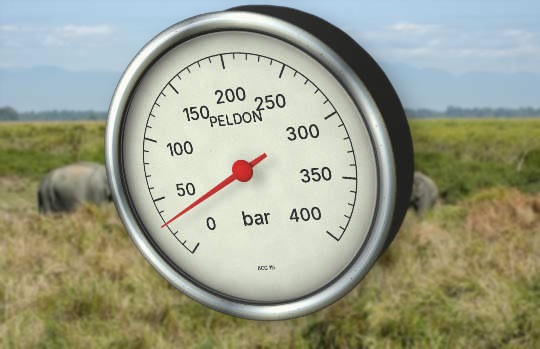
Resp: 30,bar
